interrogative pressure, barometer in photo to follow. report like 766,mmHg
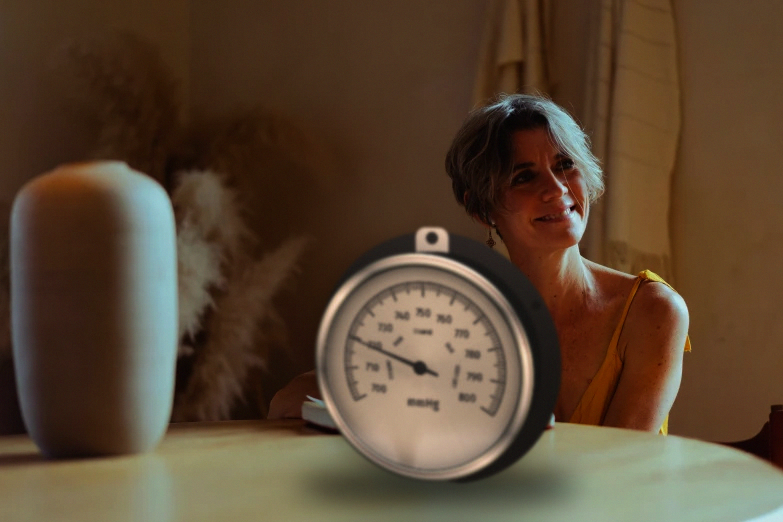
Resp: 720,mmHg
